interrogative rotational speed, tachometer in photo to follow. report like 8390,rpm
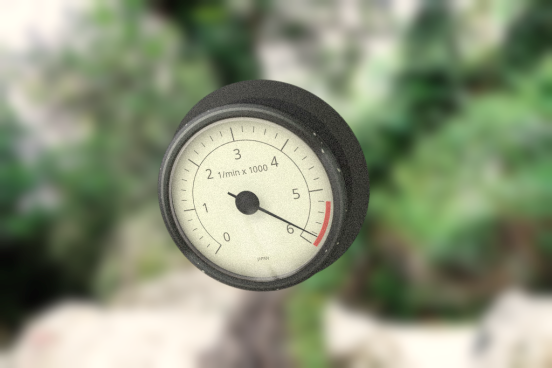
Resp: 5800,rpm
